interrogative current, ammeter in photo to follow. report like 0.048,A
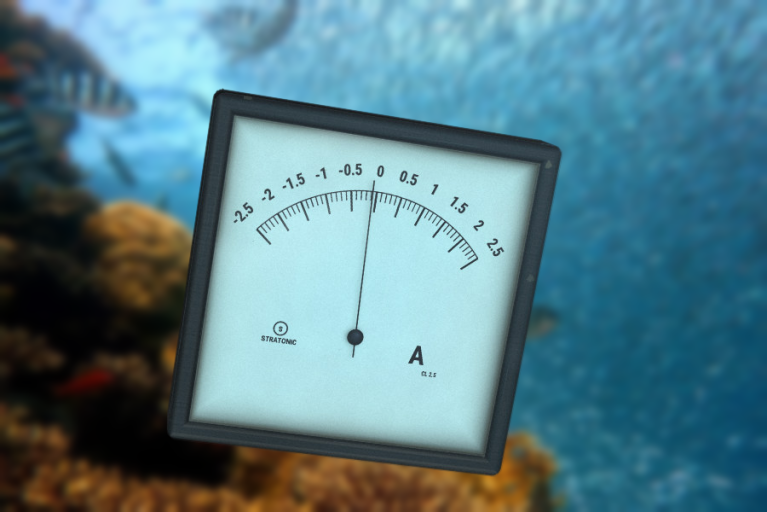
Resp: -0.1,A
